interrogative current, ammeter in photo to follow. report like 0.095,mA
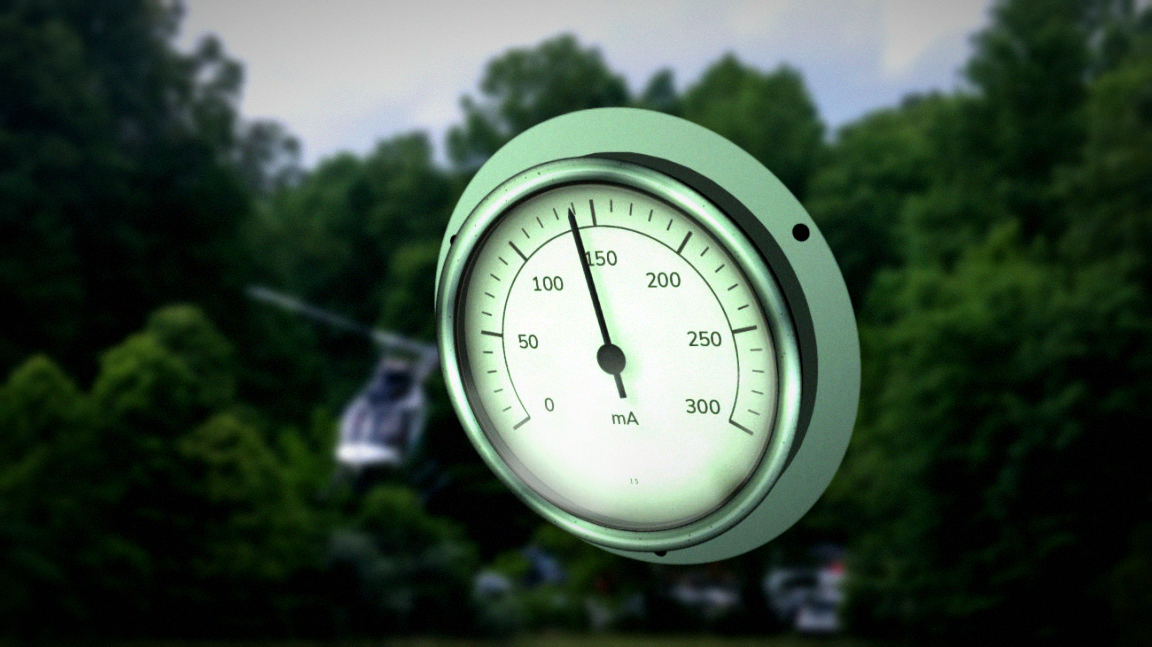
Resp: 140,mA
